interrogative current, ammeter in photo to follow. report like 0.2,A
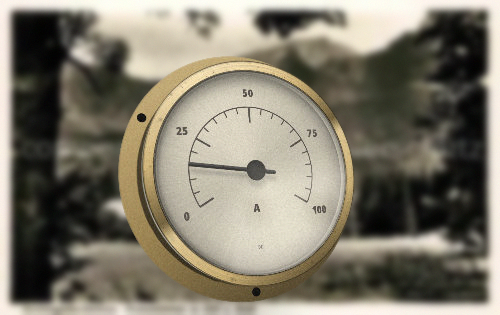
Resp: 15,A
